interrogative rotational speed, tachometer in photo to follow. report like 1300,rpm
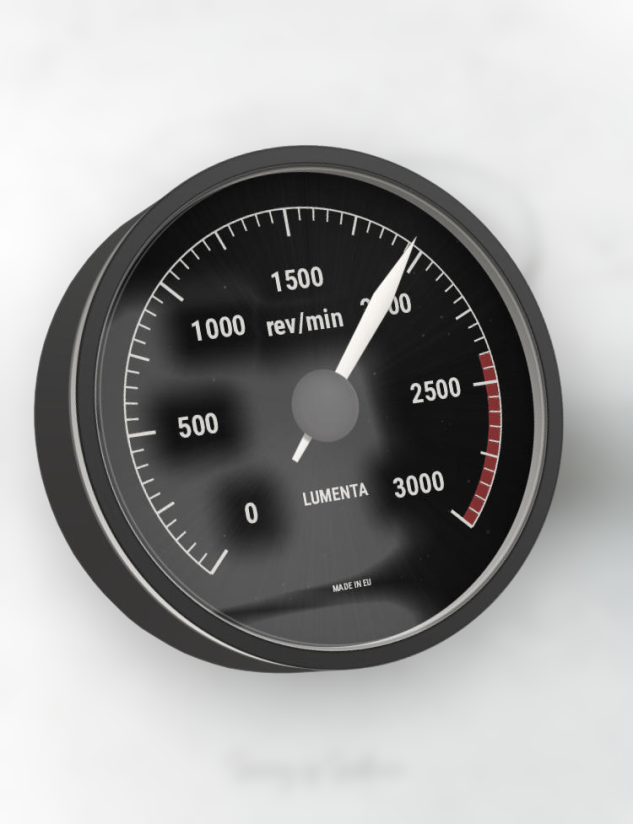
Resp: 1950,rpm
